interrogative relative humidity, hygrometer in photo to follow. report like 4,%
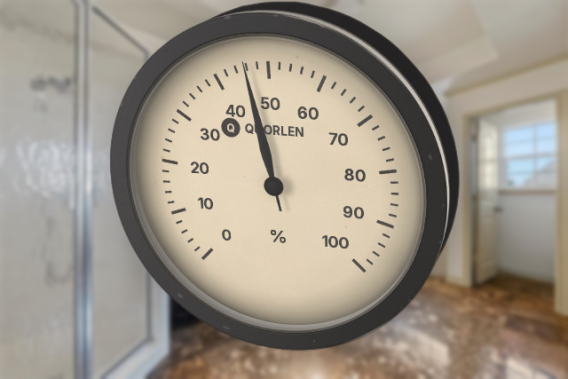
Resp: 46,%
